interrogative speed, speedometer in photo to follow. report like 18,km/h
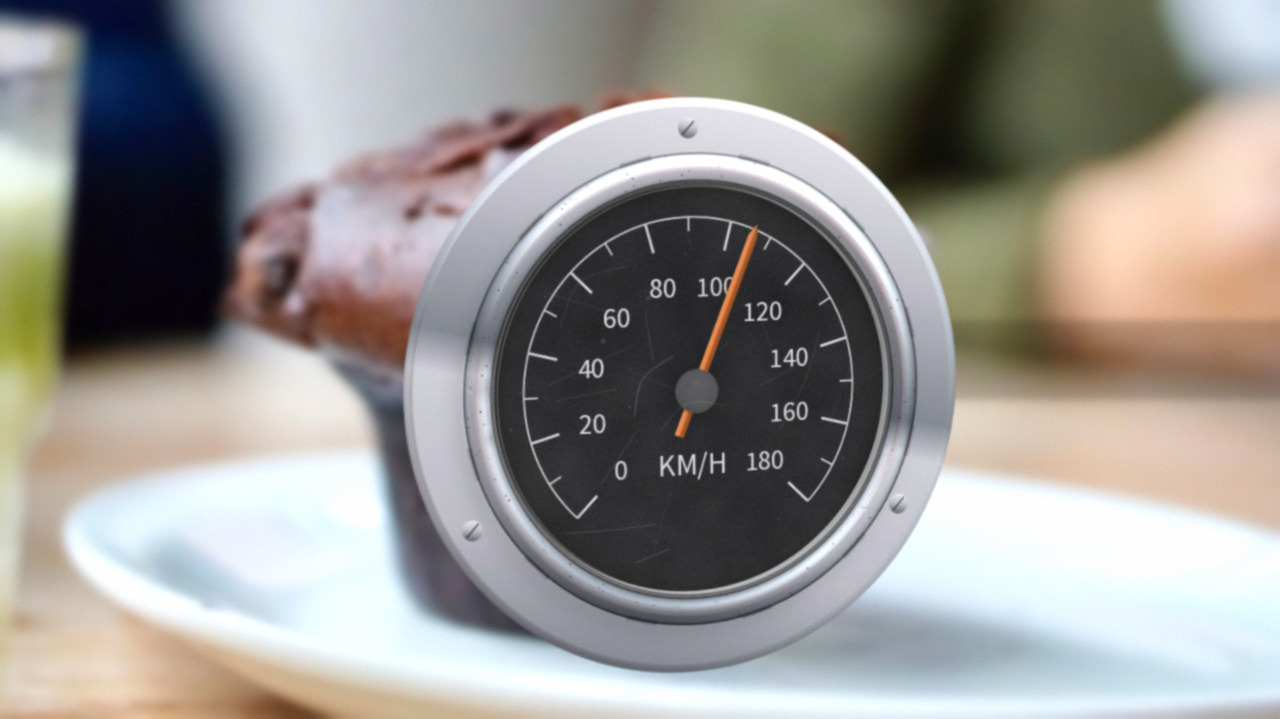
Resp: 105,km/h
